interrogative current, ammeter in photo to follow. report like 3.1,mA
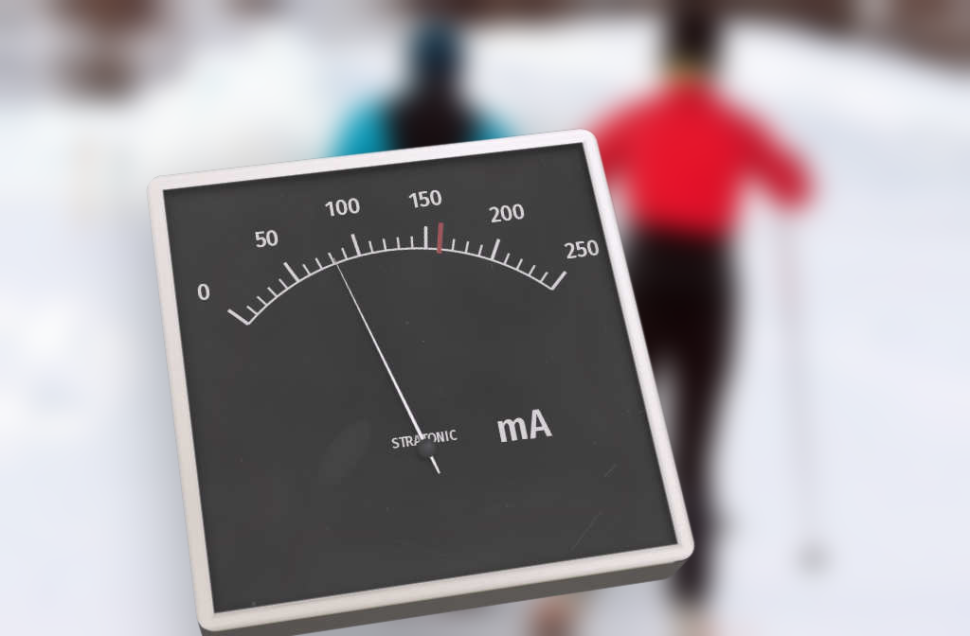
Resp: 80,mA
